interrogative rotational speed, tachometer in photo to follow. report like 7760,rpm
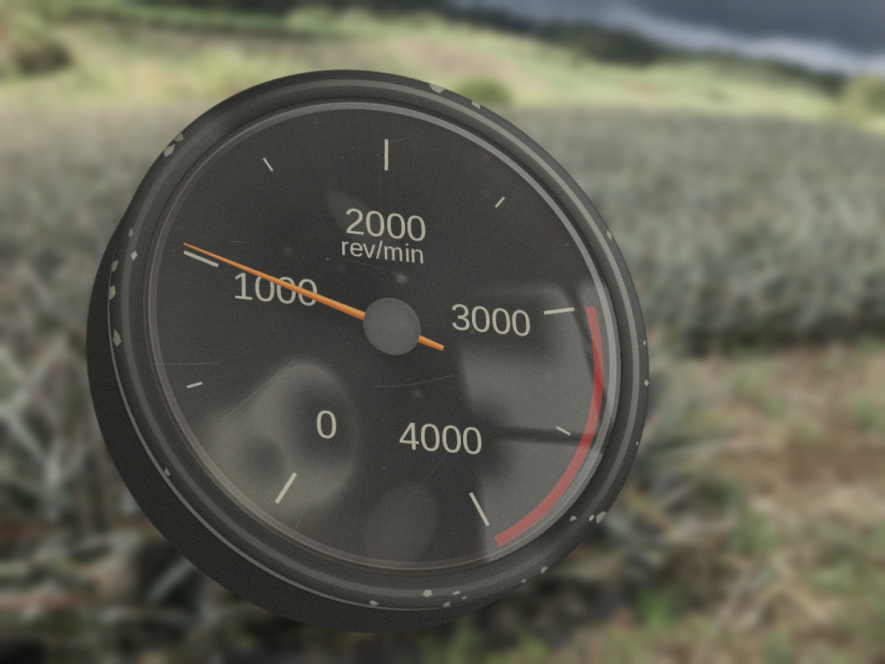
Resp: 1000,rpm
